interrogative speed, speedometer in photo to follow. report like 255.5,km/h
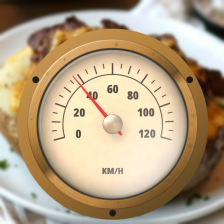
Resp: 37.5,km/h
